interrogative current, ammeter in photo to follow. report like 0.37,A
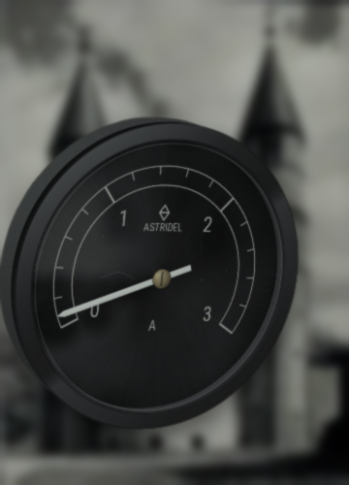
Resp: 0.1,A
